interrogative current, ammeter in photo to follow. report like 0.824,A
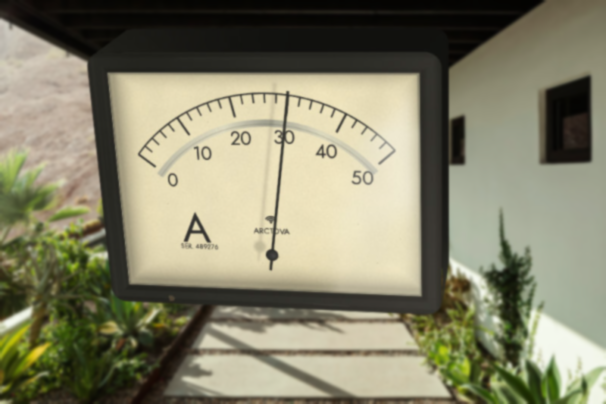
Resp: 30,A
